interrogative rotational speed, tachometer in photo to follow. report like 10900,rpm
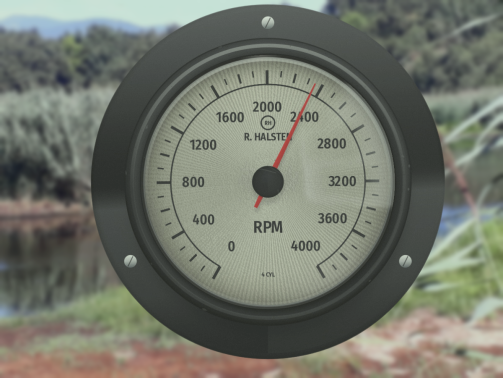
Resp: 2350,rpm
